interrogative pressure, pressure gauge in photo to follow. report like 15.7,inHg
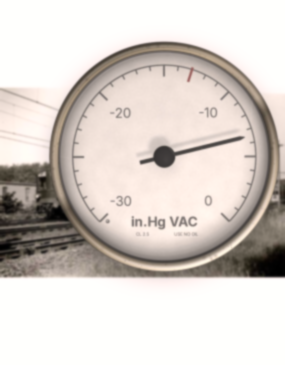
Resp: -6.5,inHg
